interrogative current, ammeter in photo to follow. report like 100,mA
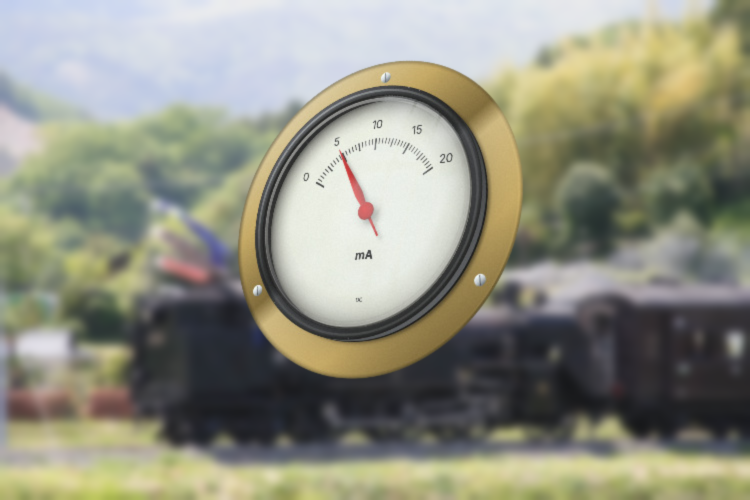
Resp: 5,mA
